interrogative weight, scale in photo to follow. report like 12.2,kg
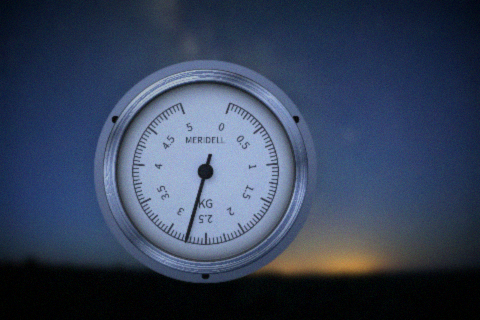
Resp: 2.75,kg
